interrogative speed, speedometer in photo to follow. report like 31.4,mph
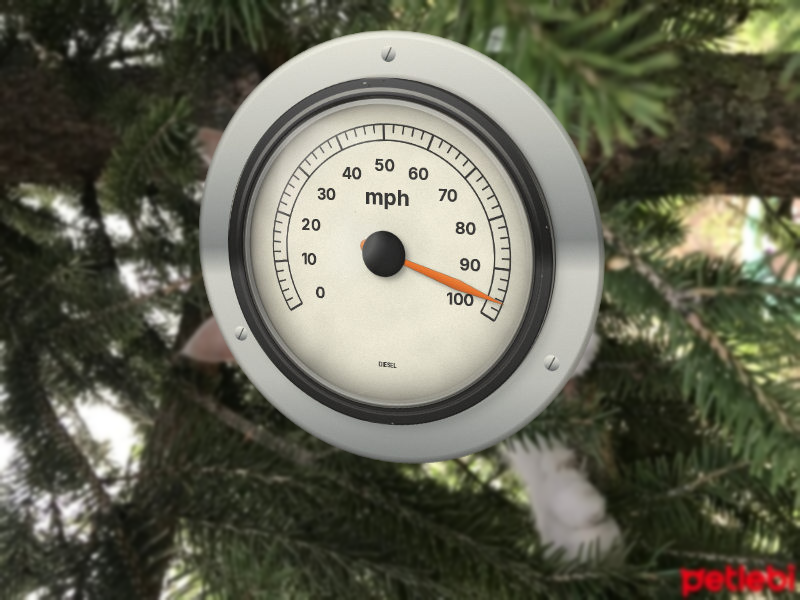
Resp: 96,mph
